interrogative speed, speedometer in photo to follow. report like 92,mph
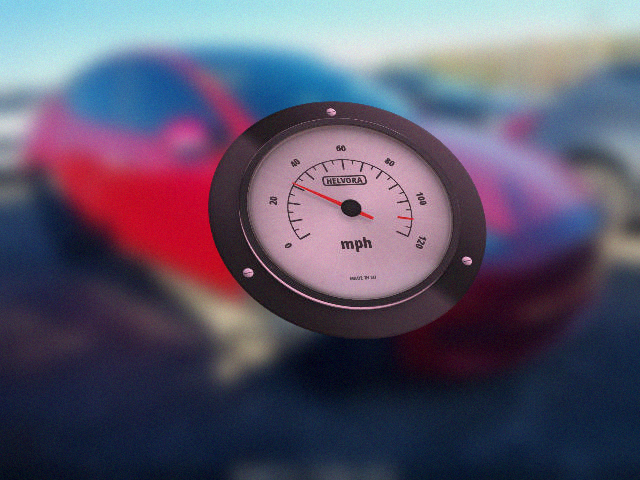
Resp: 30,mph
